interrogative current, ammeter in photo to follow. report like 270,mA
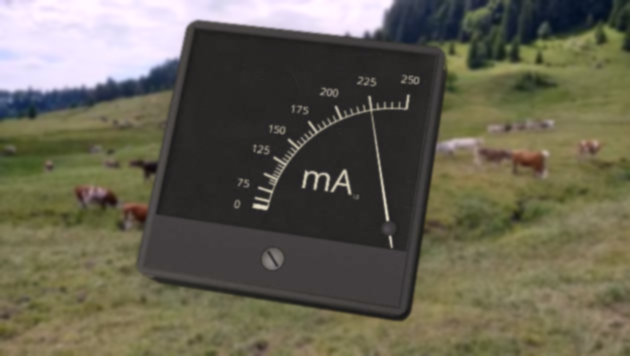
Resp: 225,mA
